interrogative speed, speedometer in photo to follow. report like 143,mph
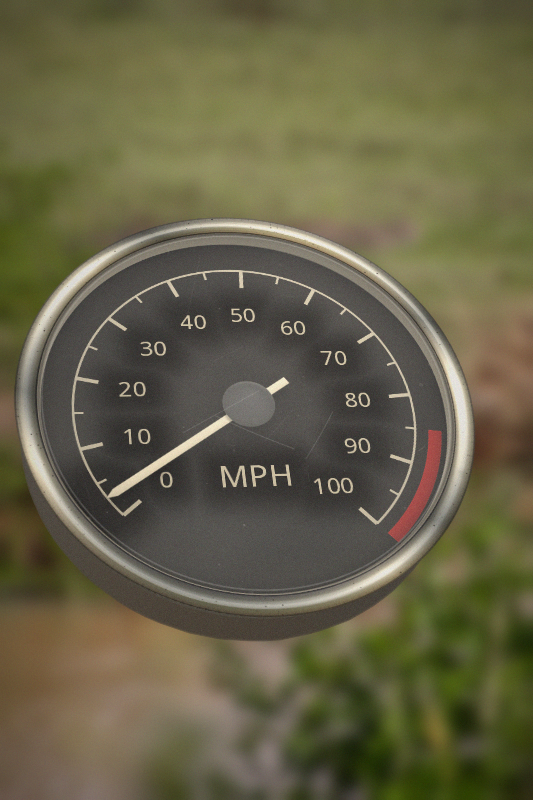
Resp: 2.5,mph
